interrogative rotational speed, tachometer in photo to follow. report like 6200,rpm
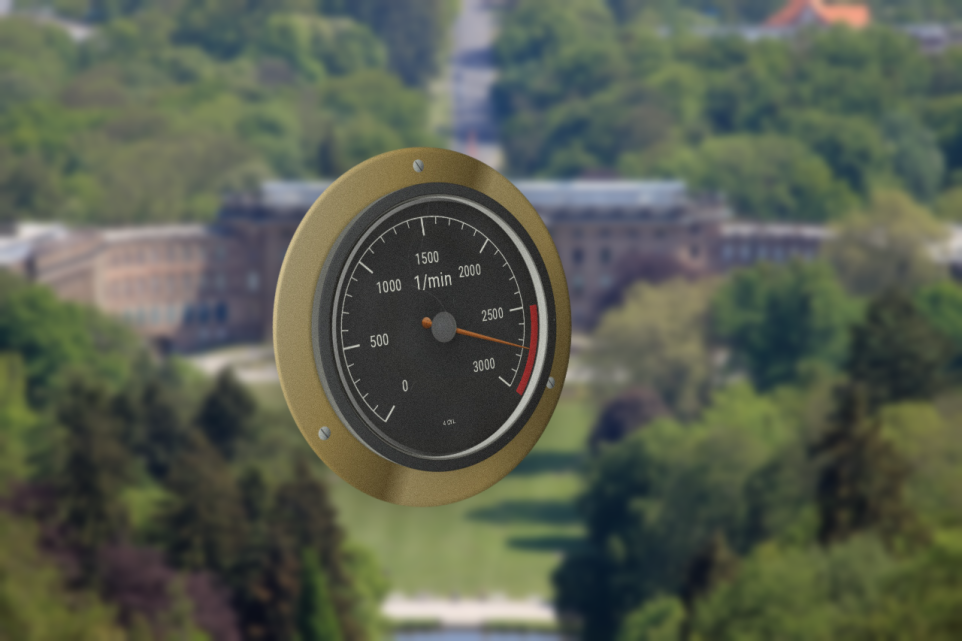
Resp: 2750,rpm
